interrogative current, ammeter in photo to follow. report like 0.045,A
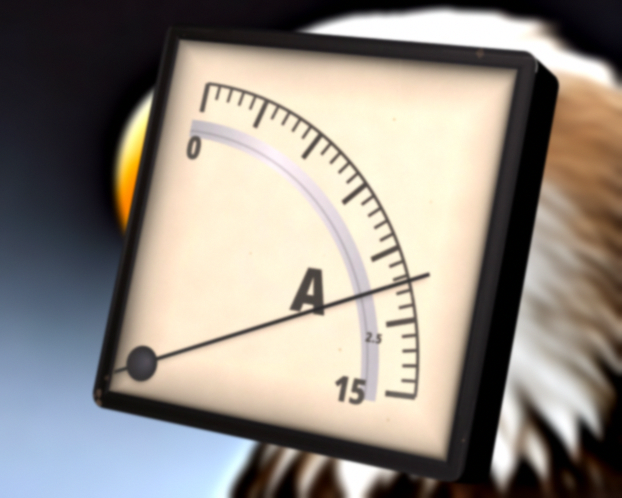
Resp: 11.25,A
